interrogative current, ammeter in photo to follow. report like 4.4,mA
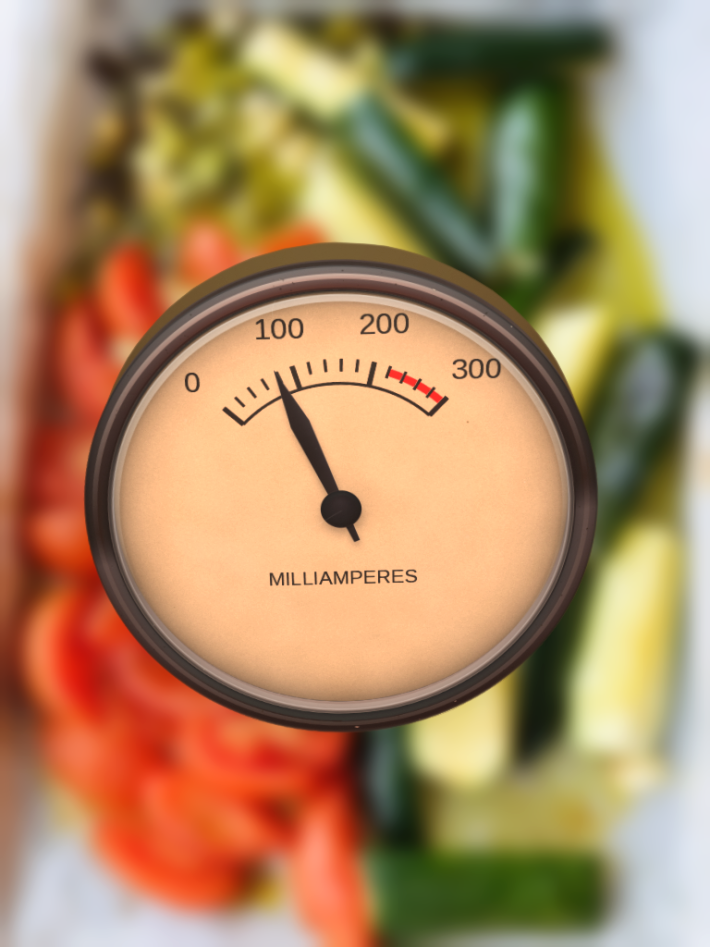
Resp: 80,mA
